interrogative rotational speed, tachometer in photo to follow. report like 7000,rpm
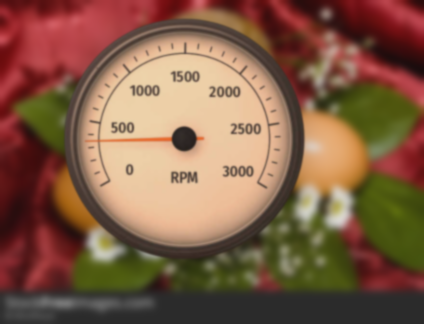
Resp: 350,rpm
